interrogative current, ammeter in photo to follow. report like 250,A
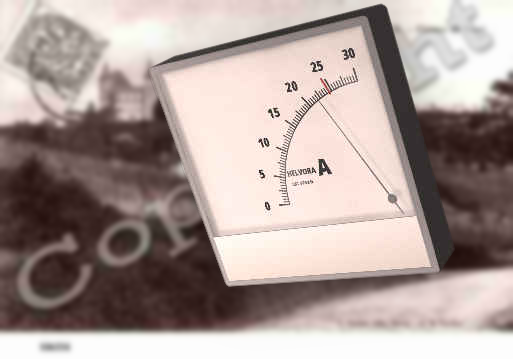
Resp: 22.5,A
